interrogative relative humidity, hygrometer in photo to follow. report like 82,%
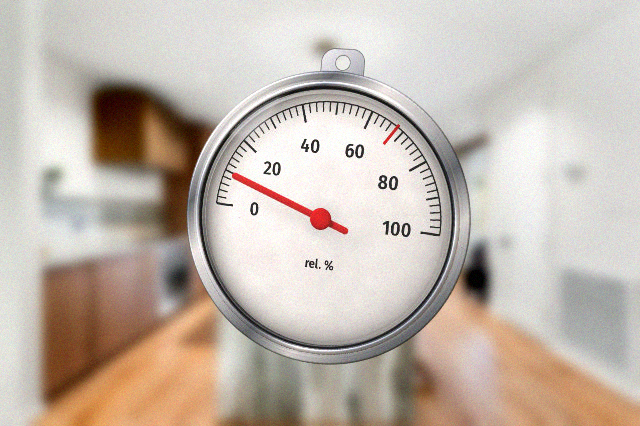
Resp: 10,%
